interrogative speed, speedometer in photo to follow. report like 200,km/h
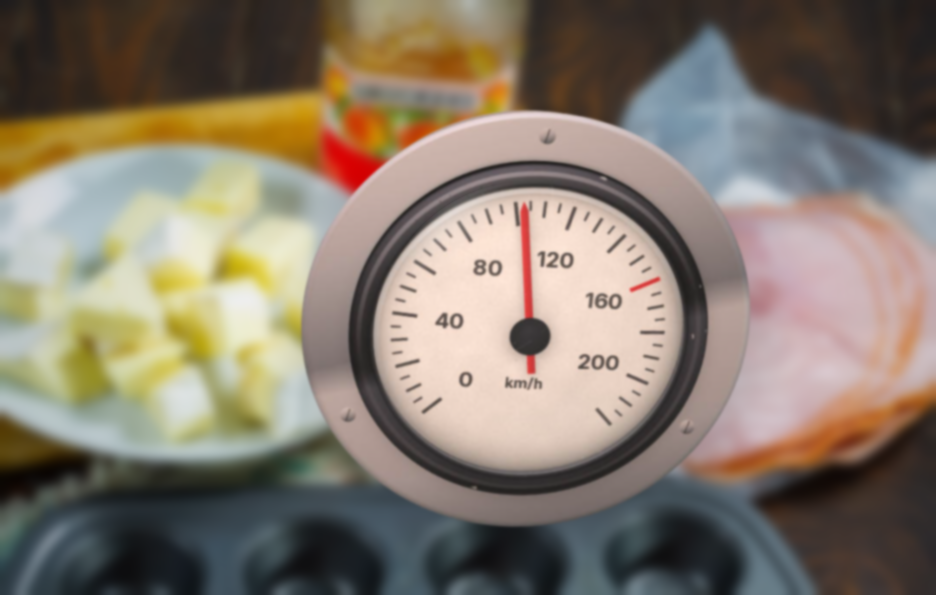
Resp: 102.5,km/h
